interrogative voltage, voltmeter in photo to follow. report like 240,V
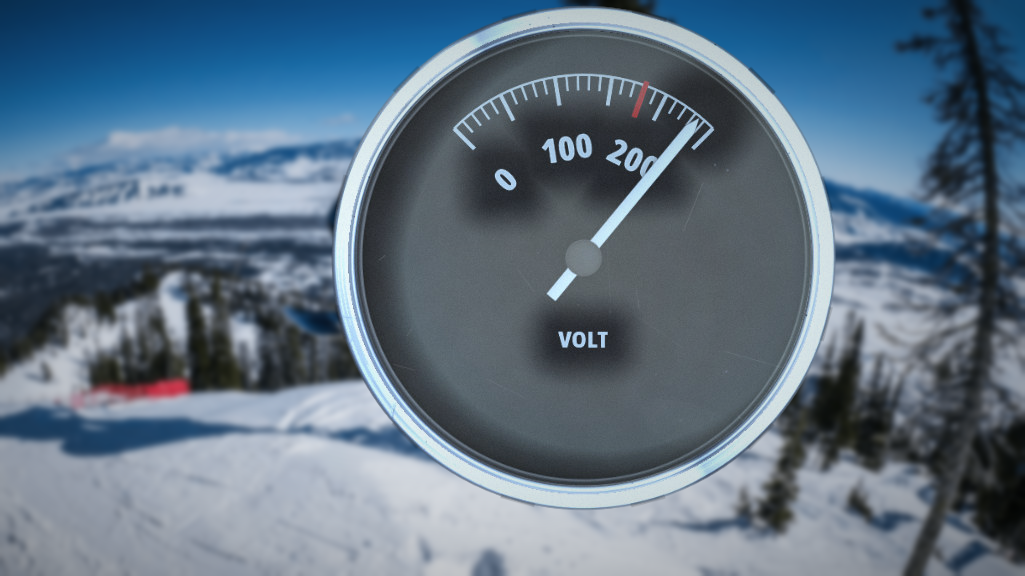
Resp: 235,V
